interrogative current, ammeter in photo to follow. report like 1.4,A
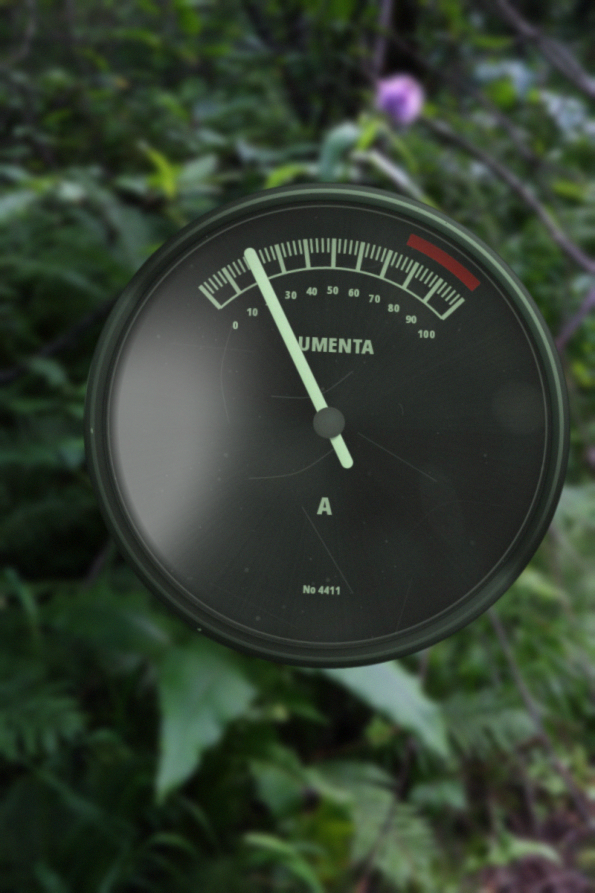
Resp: 20,A
